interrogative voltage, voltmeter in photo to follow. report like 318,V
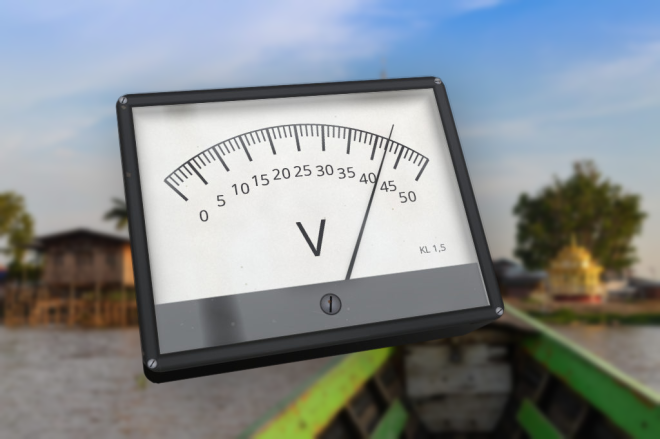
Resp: 42,V
